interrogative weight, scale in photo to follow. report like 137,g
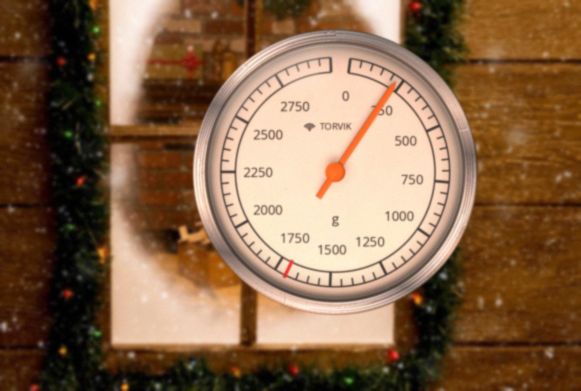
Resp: 225,g
